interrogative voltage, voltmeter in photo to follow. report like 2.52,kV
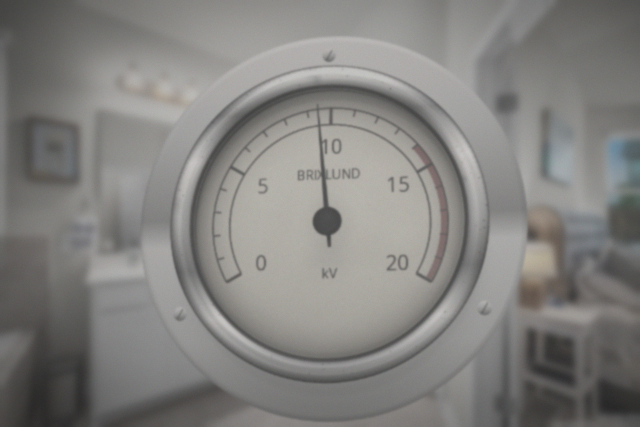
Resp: 9.5,kV
